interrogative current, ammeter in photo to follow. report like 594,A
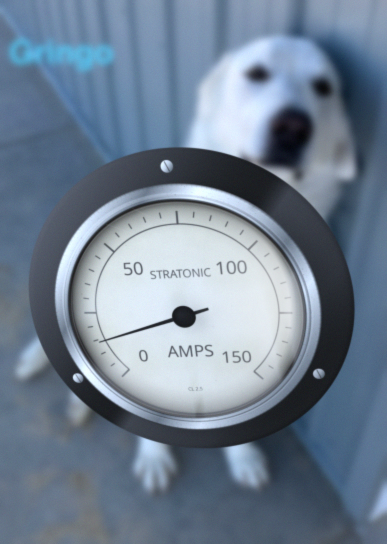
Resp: 15,A
